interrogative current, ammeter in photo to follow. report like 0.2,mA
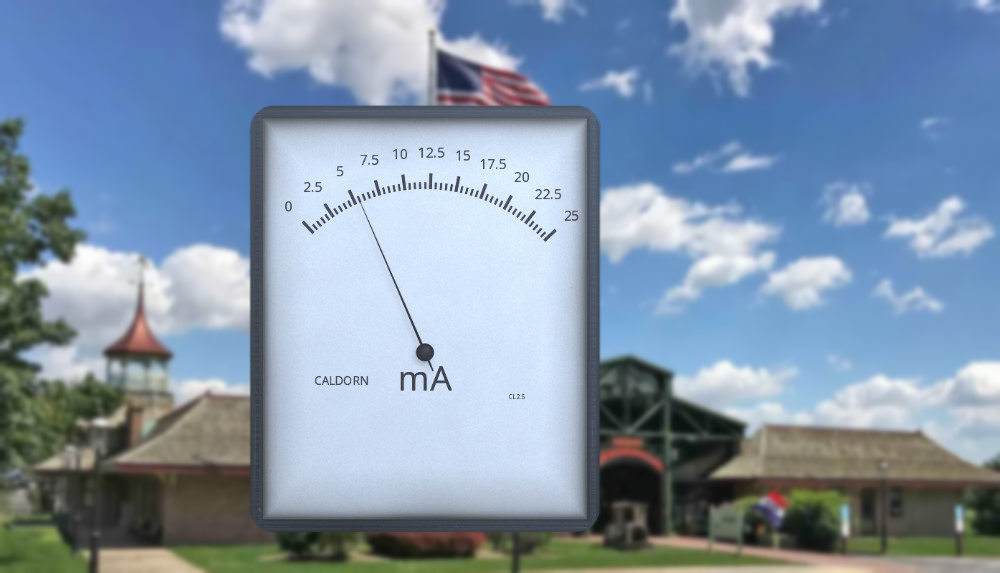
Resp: 5.5,mA
